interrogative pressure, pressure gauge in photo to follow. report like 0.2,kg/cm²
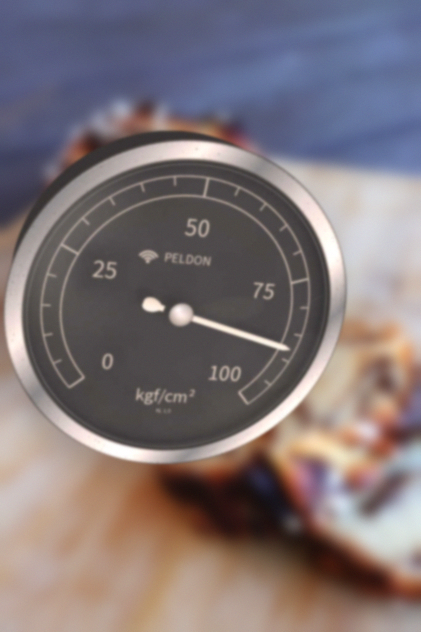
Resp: 87.5,kg/cm²
